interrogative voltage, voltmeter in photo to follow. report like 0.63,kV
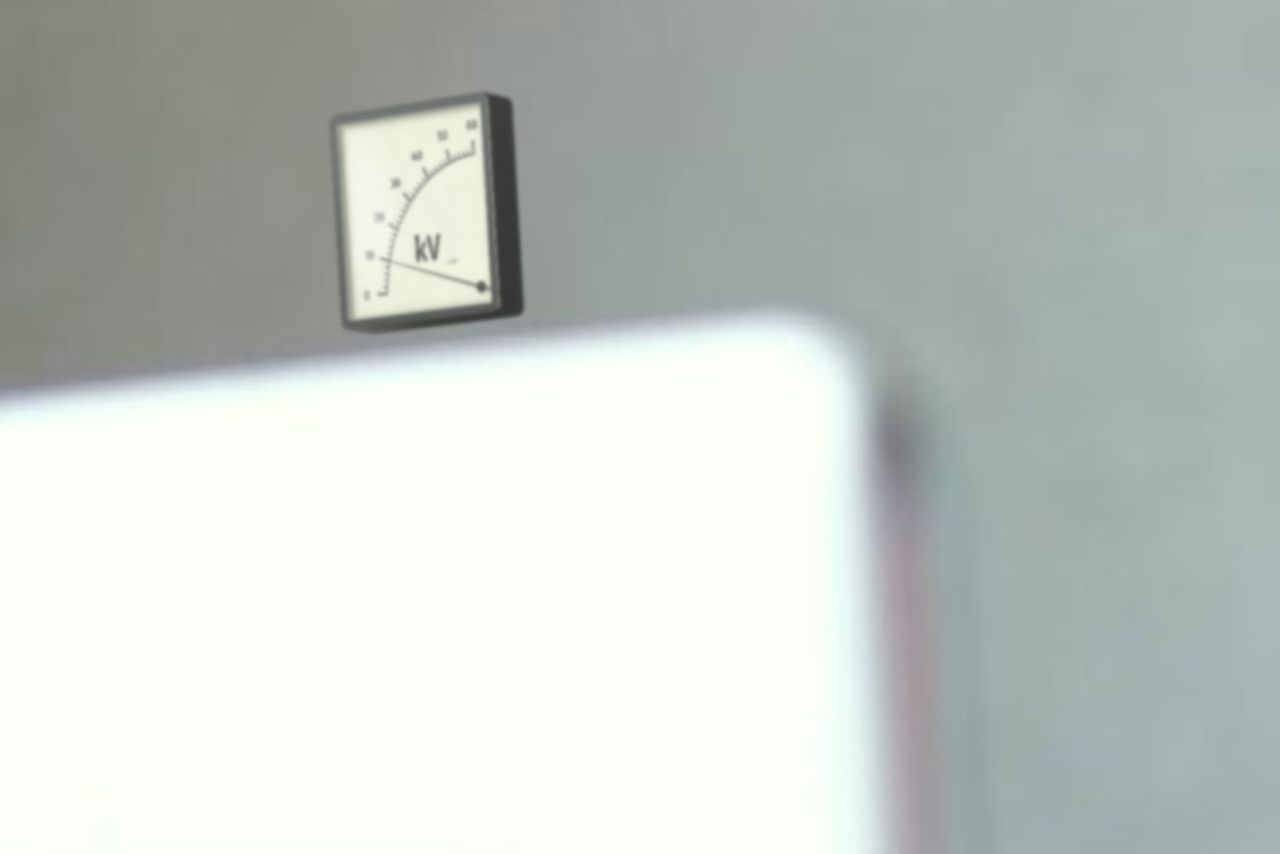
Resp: 10,kV
